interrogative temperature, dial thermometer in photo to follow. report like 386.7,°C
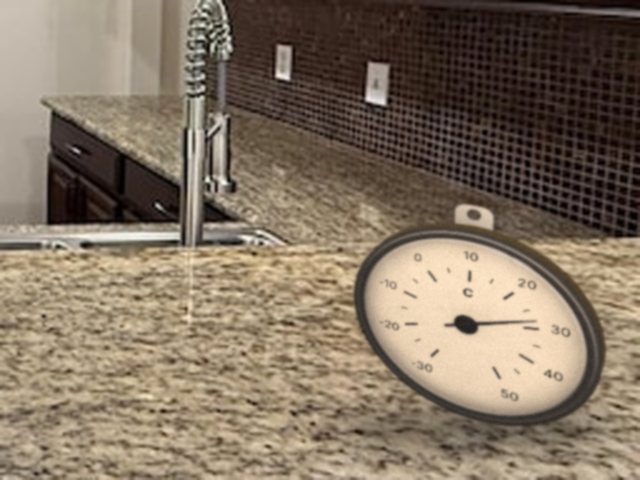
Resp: 27.5,°C
